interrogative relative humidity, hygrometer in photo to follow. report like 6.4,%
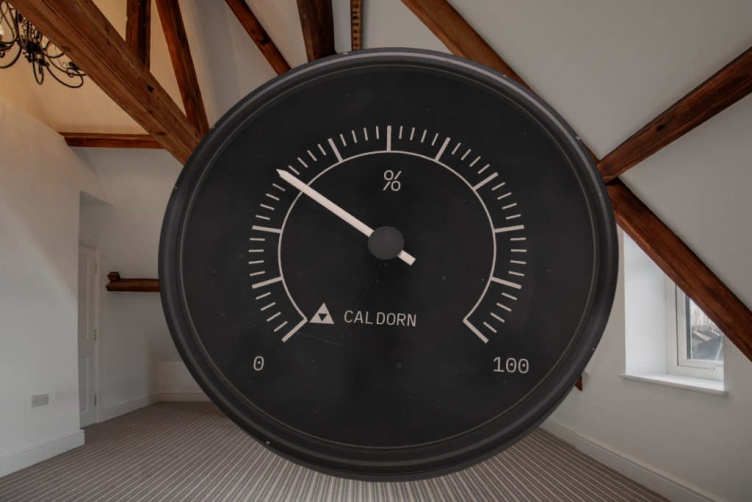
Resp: 30,%
